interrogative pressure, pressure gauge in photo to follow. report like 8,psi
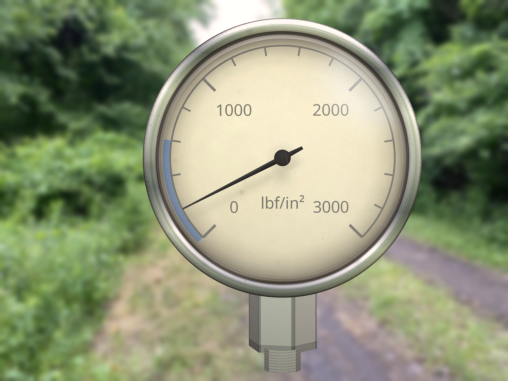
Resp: 200,psi
